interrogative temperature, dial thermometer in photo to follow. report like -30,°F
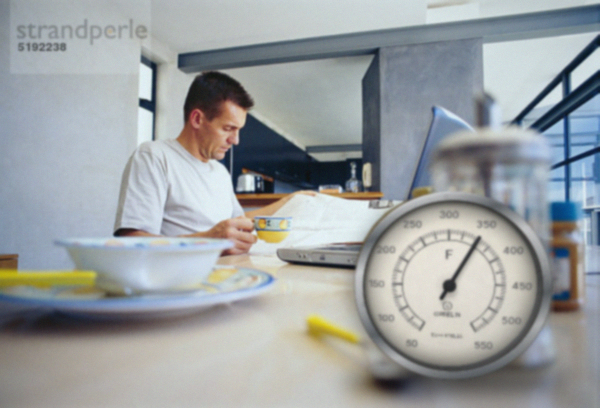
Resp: 350,°F
